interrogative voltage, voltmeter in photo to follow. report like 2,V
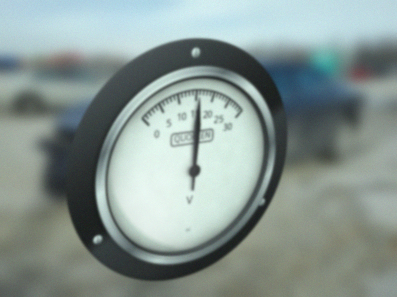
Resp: 15,V
